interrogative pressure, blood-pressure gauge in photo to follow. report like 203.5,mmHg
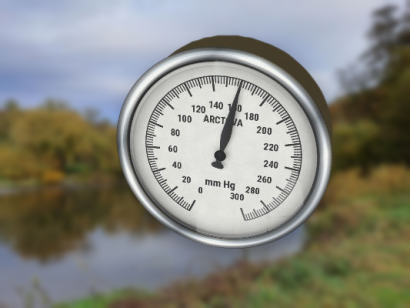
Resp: 160,mmHg
